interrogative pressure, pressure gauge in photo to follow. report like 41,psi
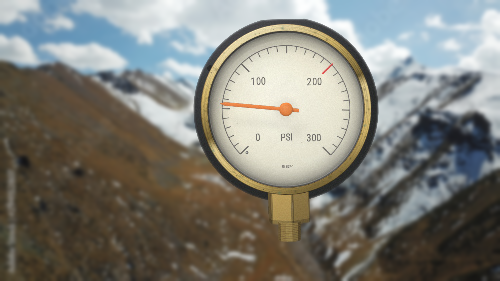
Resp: 55,psi
